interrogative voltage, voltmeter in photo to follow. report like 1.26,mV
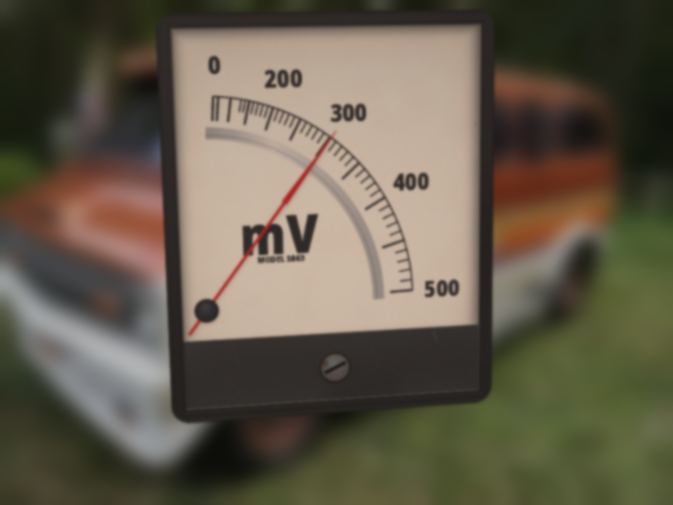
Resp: 300,mV
